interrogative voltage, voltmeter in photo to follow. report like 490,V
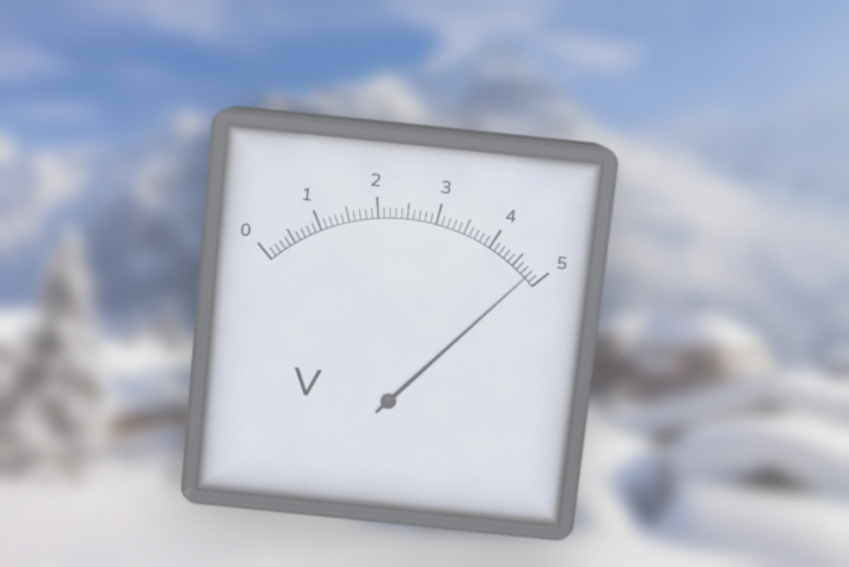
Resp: 4.8,V
